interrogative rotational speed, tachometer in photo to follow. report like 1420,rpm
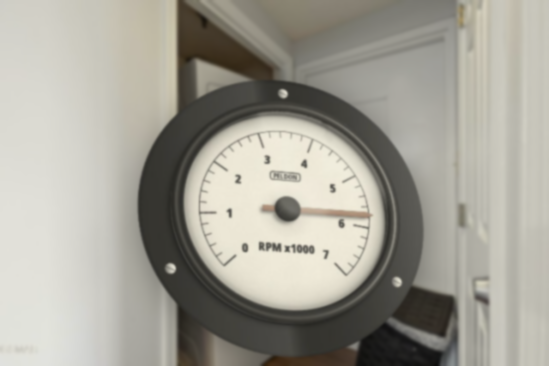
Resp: 5800,rpm
